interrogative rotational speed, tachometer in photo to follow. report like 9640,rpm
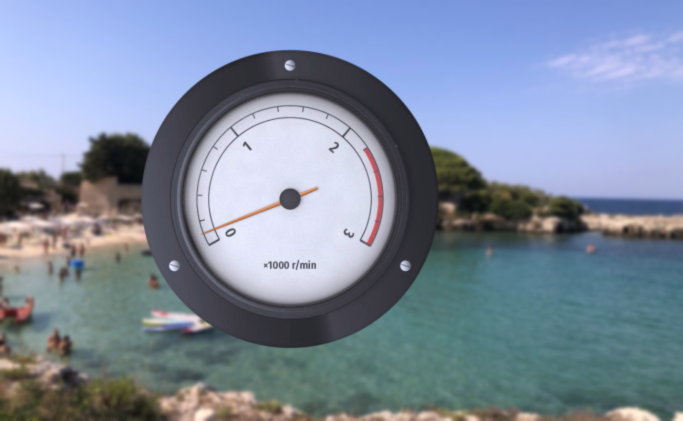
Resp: 100,rpm
